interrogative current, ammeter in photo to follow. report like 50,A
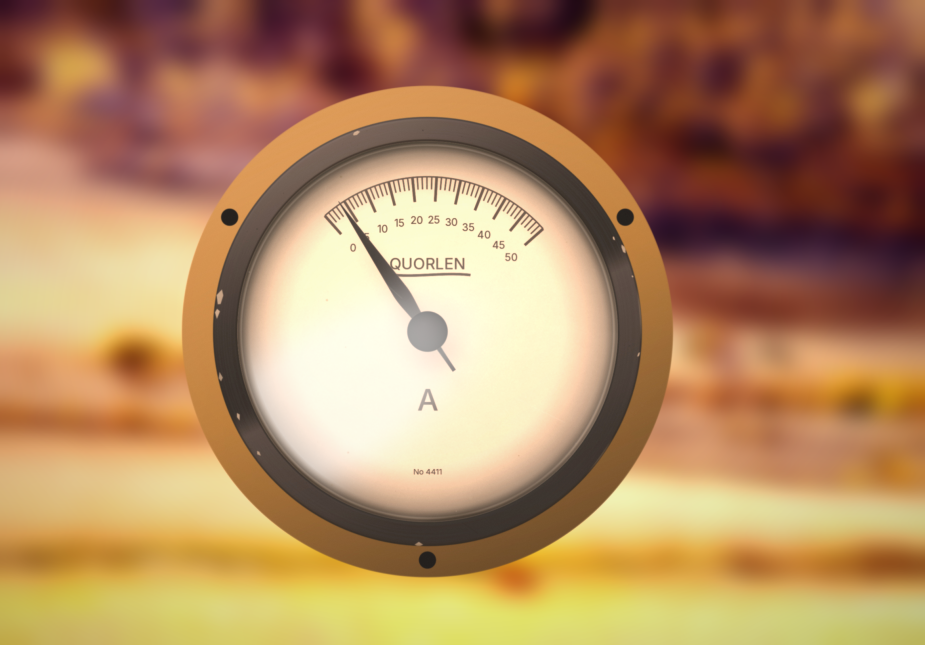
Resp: 4,A
